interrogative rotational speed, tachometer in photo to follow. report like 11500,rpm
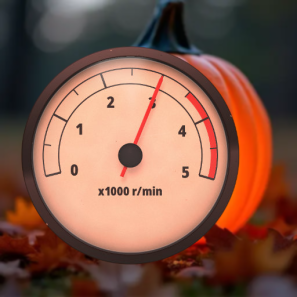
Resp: 3000,rpm
